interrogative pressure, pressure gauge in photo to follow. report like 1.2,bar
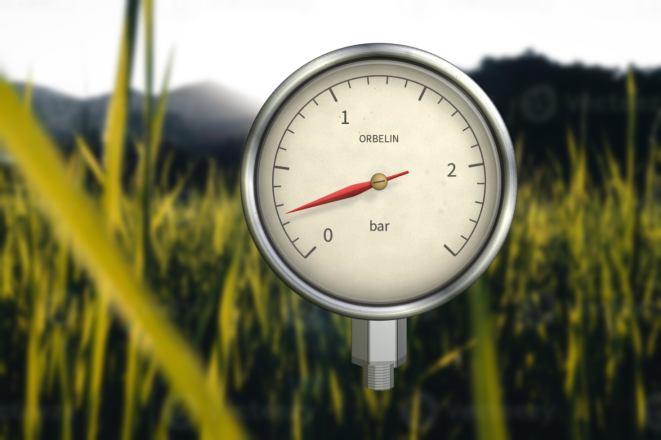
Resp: 0.25,bar
